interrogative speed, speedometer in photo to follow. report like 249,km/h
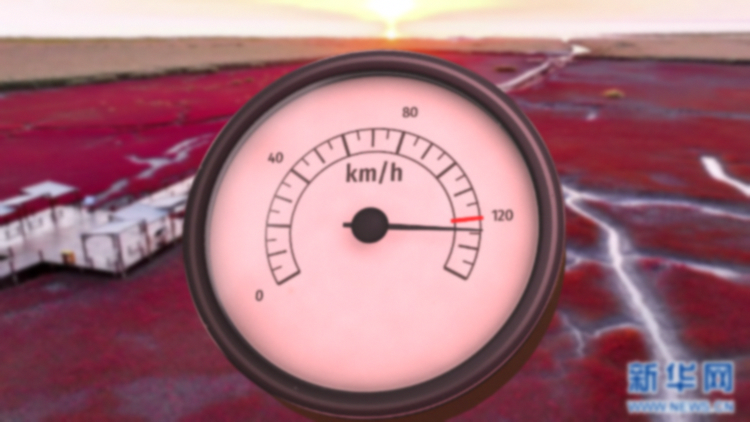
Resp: 125,km/h
